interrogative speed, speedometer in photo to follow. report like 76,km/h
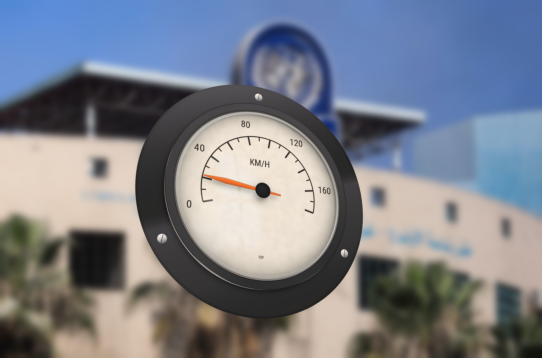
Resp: 20,km/h
